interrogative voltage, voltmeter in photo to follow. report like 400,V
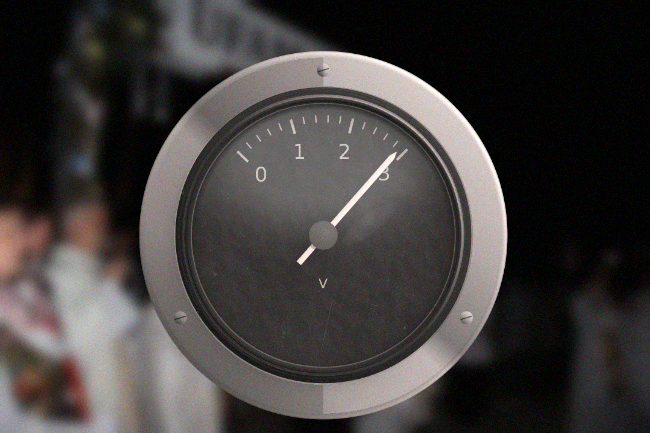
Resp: 2.9,V
